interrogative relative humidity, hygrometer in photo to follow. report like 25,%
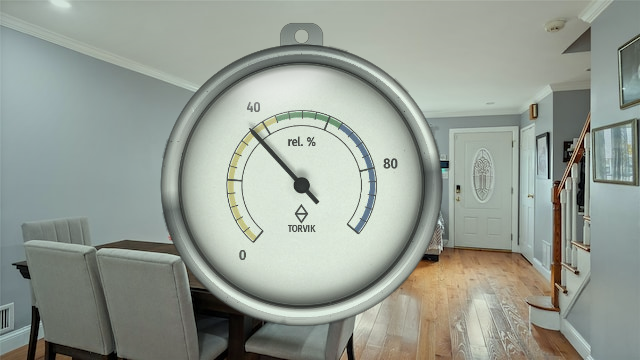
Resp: 36,%
